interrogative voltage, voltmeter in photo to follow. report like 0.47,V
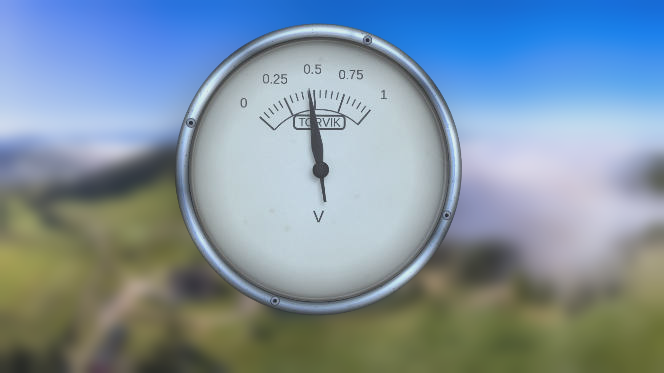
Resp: 0.45,V
